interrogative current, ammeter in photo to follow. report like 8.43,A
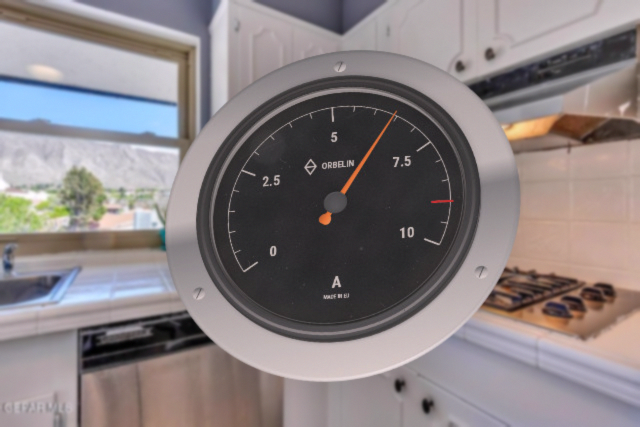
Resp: 6.5,A
